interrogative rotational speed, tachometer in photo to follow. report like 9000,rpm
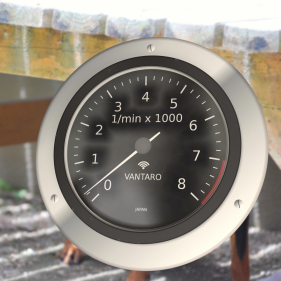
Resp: 200,rpm
